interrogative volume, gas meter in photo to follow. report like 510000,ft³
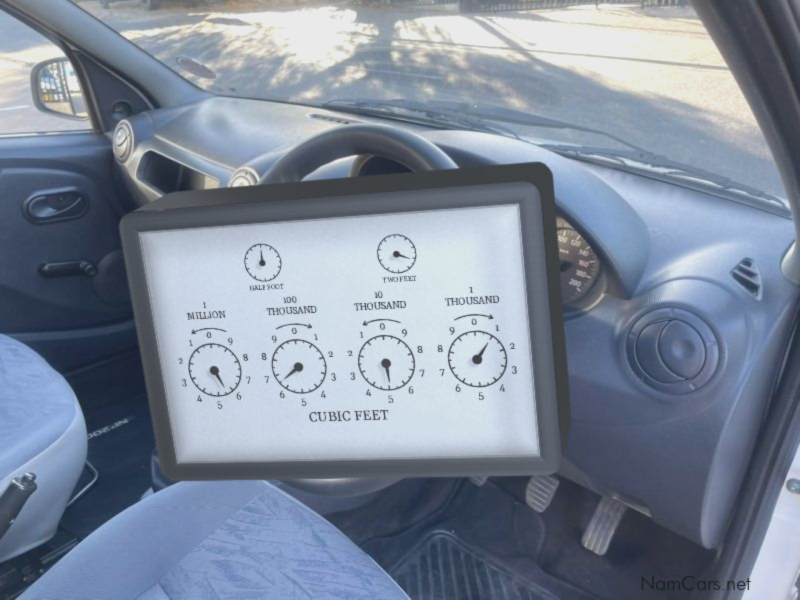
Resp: 565100,ft³
